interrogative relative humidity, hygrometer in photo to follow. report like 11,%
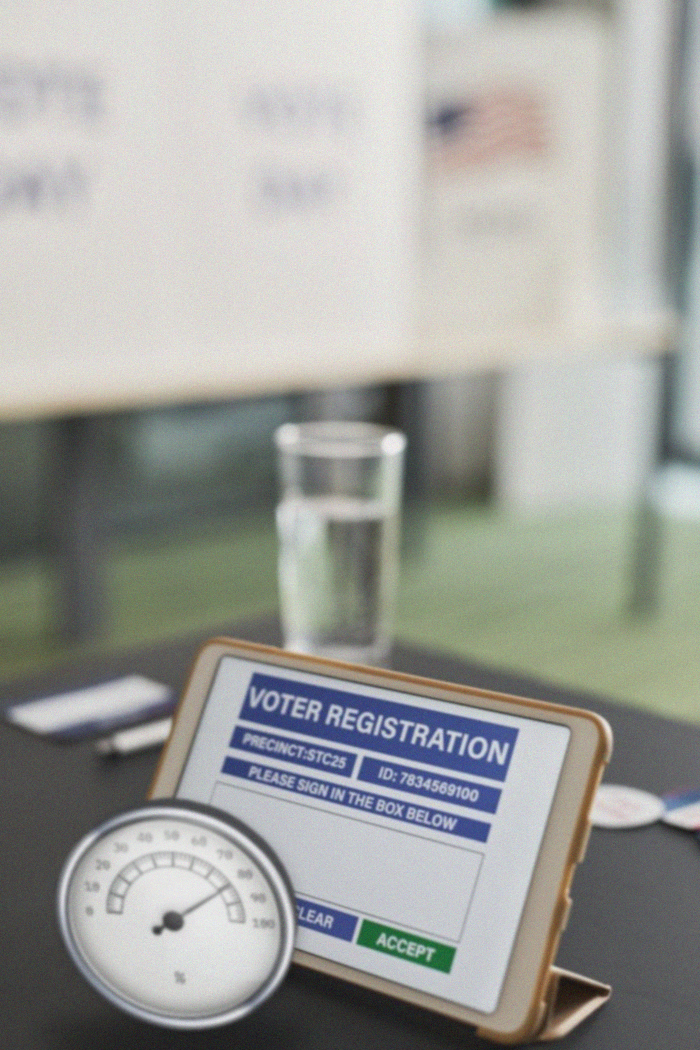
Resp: 80,%
